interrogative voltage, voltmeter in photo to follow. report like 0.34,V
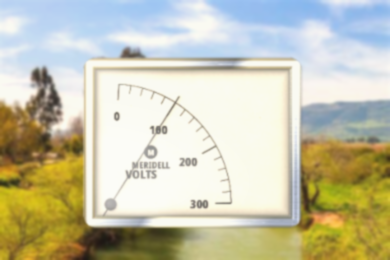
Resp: 100,V
